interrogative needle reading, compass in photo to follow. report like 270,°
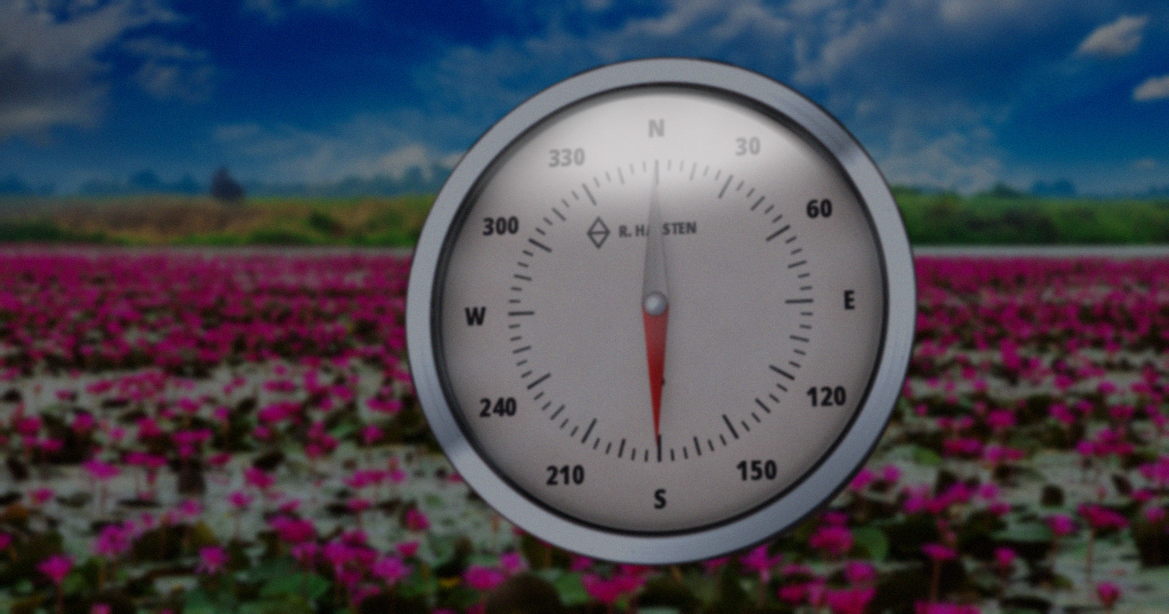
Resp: 180,°
